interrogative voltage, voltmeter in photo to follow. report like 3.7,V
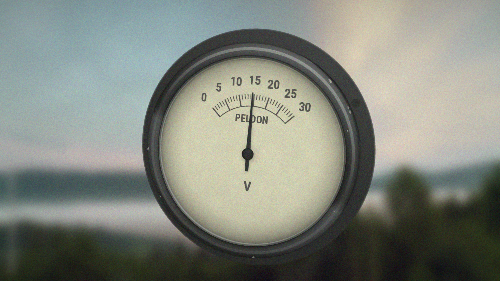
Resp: 15,V
